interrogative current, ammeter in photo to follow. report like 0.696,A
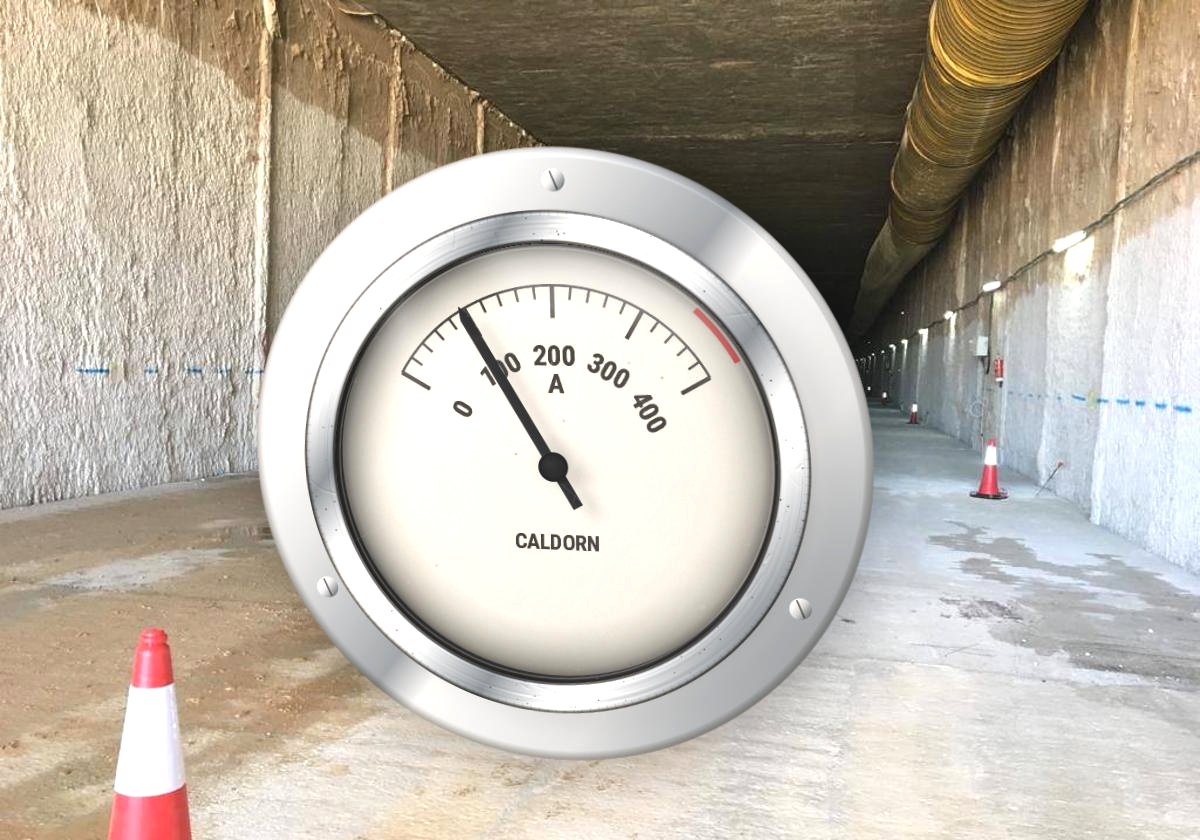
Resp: 100,A
